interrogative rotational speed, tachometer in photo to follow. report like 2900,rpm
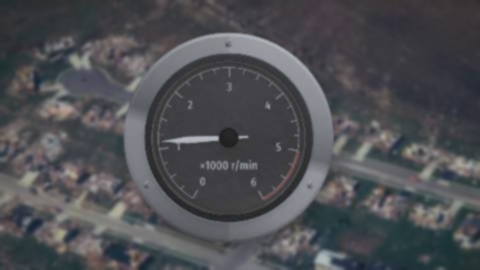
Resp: 1125,rpm
